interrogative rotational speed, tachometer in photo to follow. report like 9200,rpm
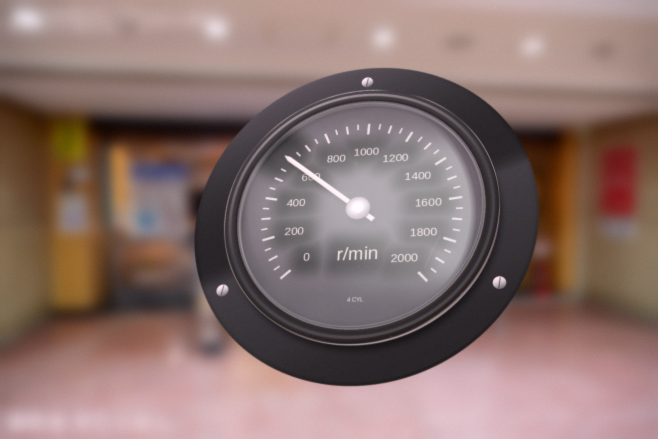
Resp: 600,rpm
